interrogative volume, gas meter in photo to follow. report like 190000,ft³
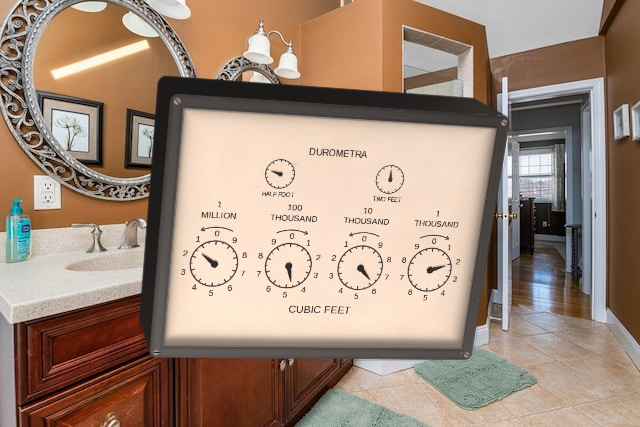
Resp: 146200,ft³
